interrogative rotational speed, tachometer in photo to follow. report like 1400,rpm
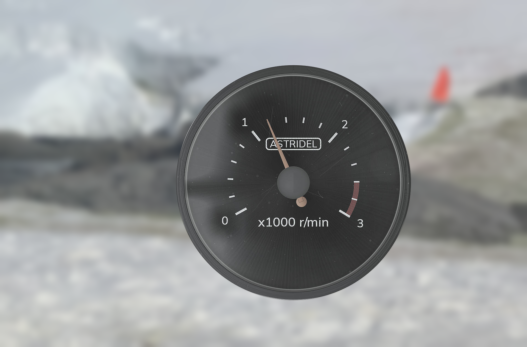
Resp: 1200,rpm
